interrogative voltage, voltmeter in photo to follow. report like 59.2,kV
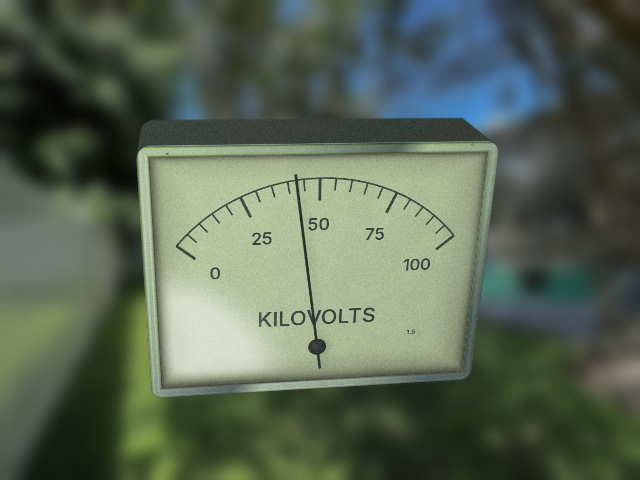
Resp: 42.5,kV
